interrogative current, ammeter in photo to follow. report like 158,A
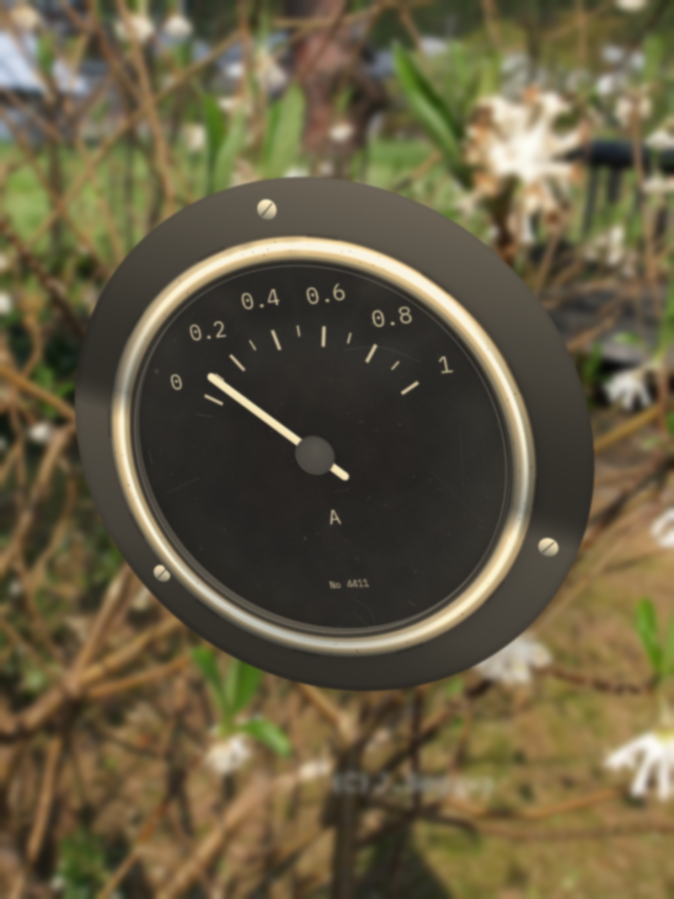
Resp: 0.1,A
